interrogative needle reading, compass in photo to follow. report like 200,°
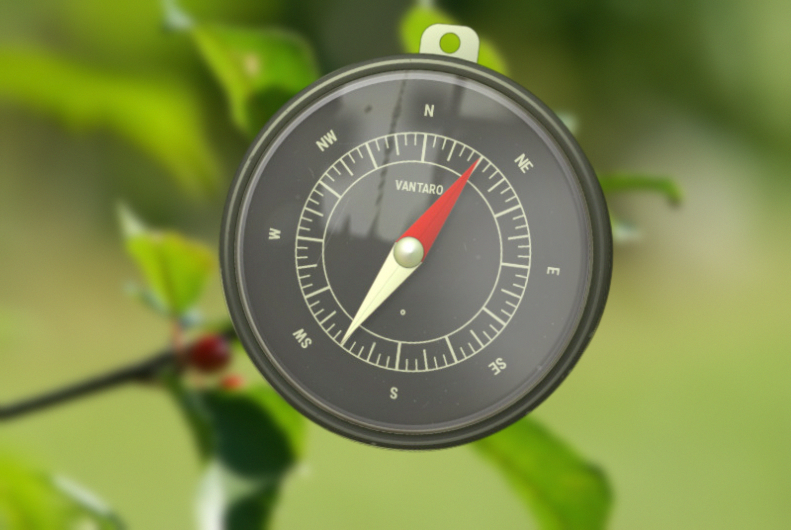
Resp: 30,°
